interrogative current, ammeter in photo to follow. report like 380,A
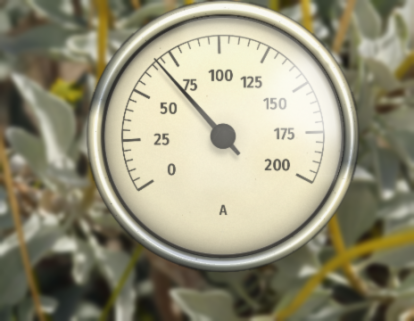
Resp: 67.5,A
